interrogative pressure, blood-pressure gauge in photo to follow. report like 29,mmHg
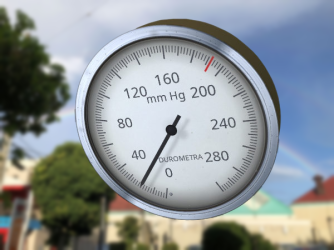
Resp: 20,mmHg
